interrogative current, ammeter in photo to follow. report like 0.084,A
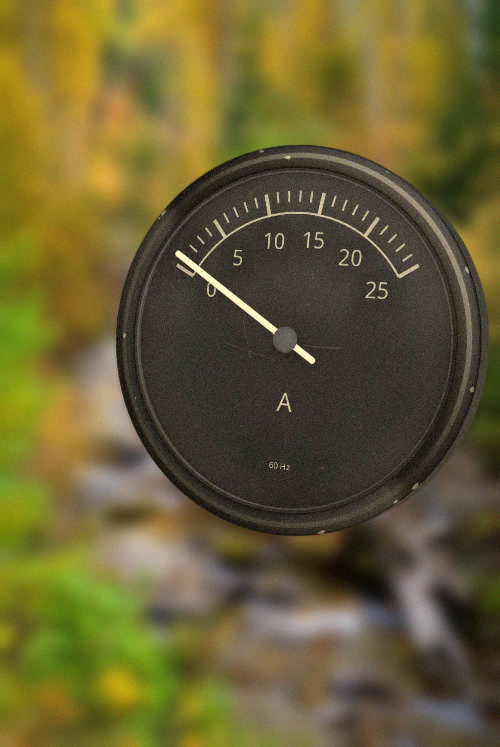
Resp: 1,A
